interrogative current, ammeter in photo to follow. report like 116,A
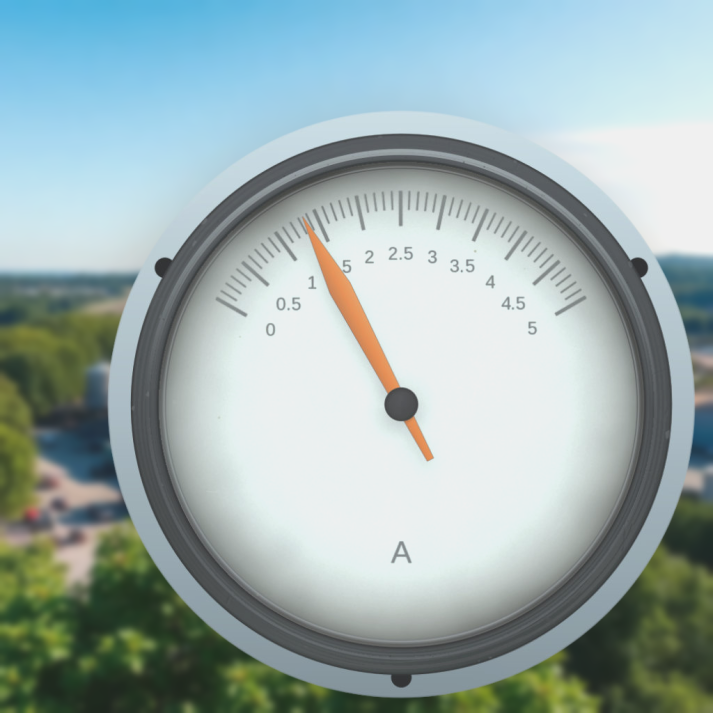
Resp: 1.35,A
